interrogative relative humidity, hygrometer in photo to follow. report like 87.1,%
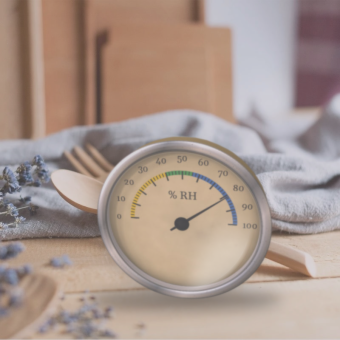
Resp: 80,%
